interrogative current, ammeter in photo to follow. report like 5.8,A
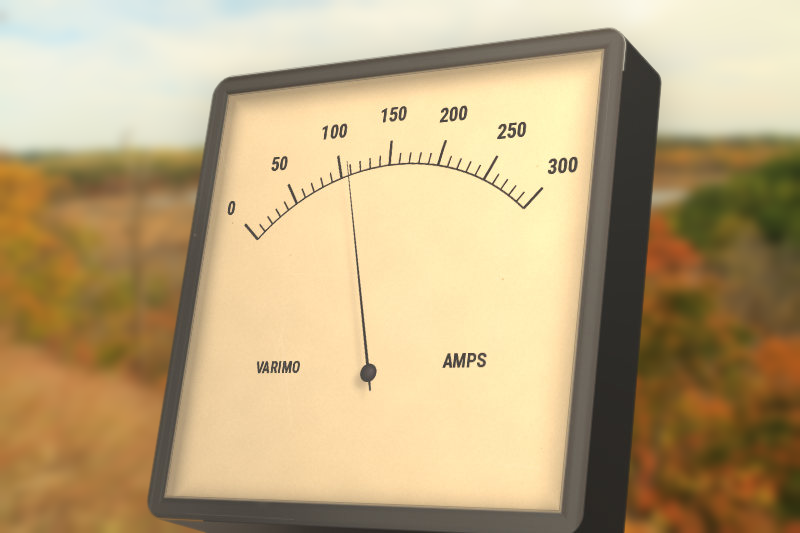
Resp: 110,A
